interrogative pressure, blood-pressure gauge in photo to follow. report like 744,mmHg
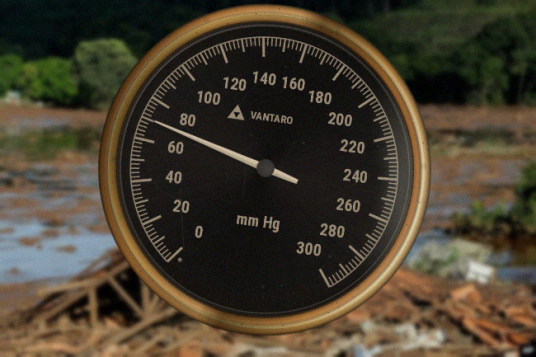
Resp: 70,mmHg
